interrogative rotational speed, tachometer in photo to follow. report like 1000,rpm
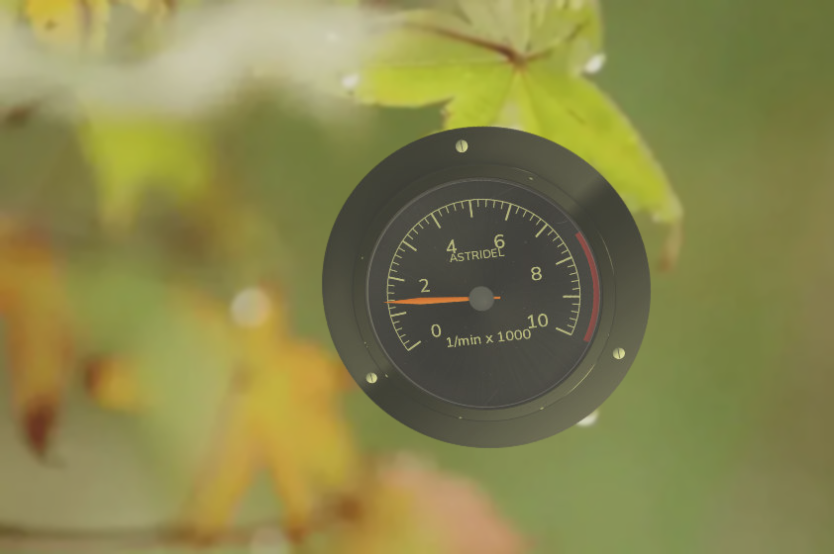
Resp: 1400,rpm
